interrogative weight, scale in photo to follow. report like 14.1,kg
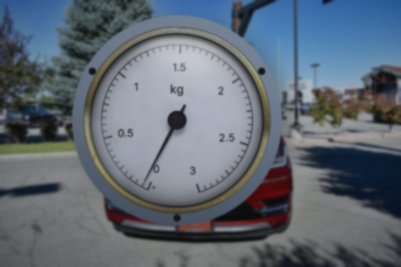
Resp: 0.05,kg
